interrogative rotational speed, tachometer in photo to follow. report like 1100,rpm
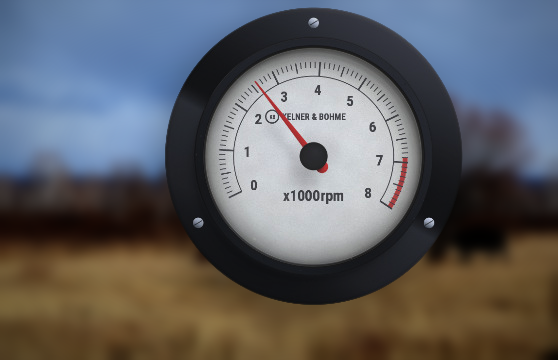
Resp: 2600,rpm
